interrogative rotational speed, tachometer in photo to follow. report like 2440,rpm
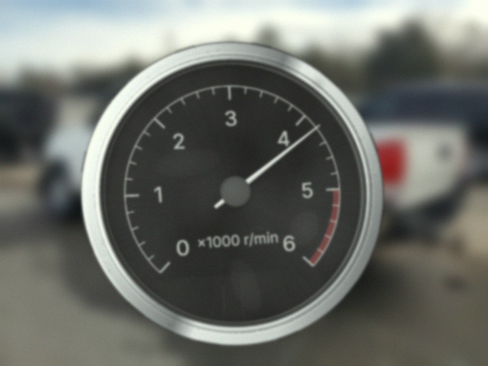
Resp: 4200,rpm
